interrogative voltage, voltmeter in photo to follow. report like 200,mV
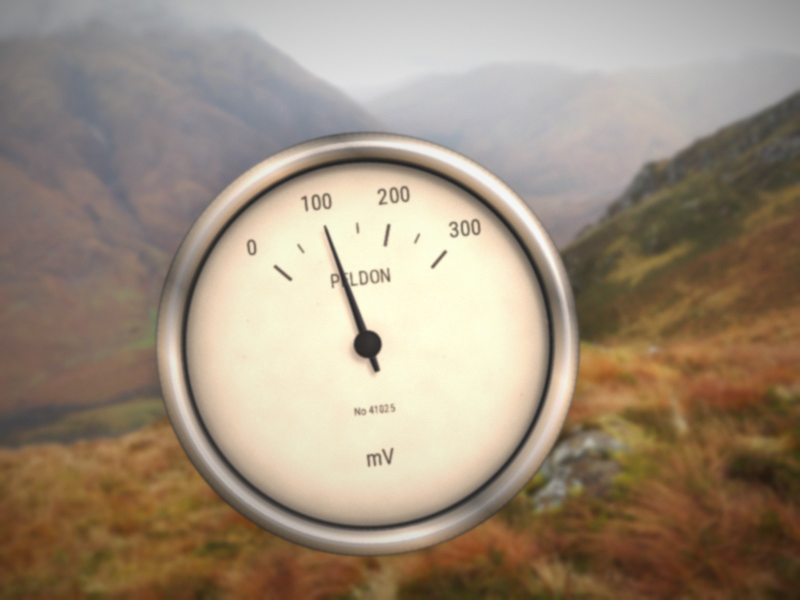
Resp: 100,mV
